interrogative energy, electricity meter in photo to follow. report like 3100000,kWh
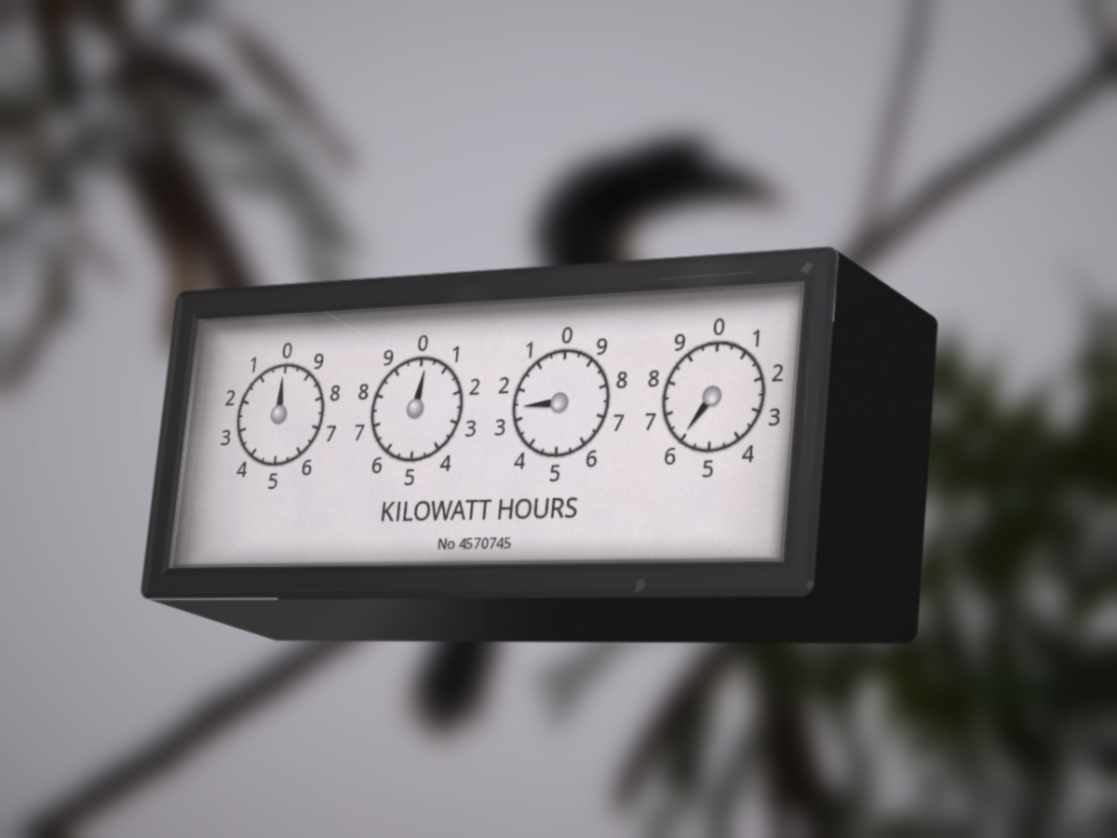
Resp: 26,kWh
